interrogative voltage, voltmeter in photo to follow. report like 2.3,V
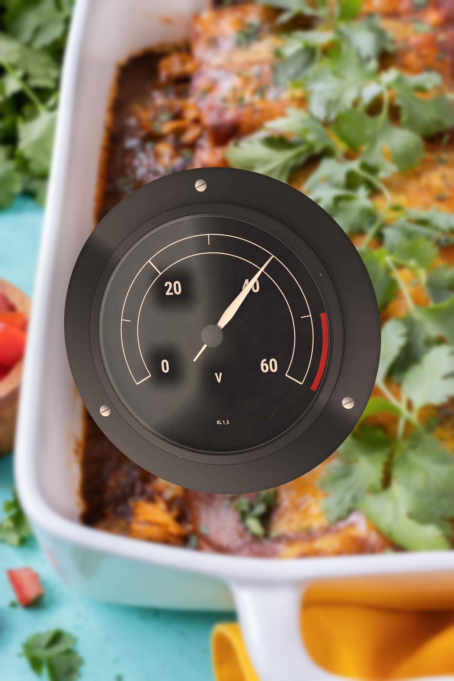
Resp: 40,V
